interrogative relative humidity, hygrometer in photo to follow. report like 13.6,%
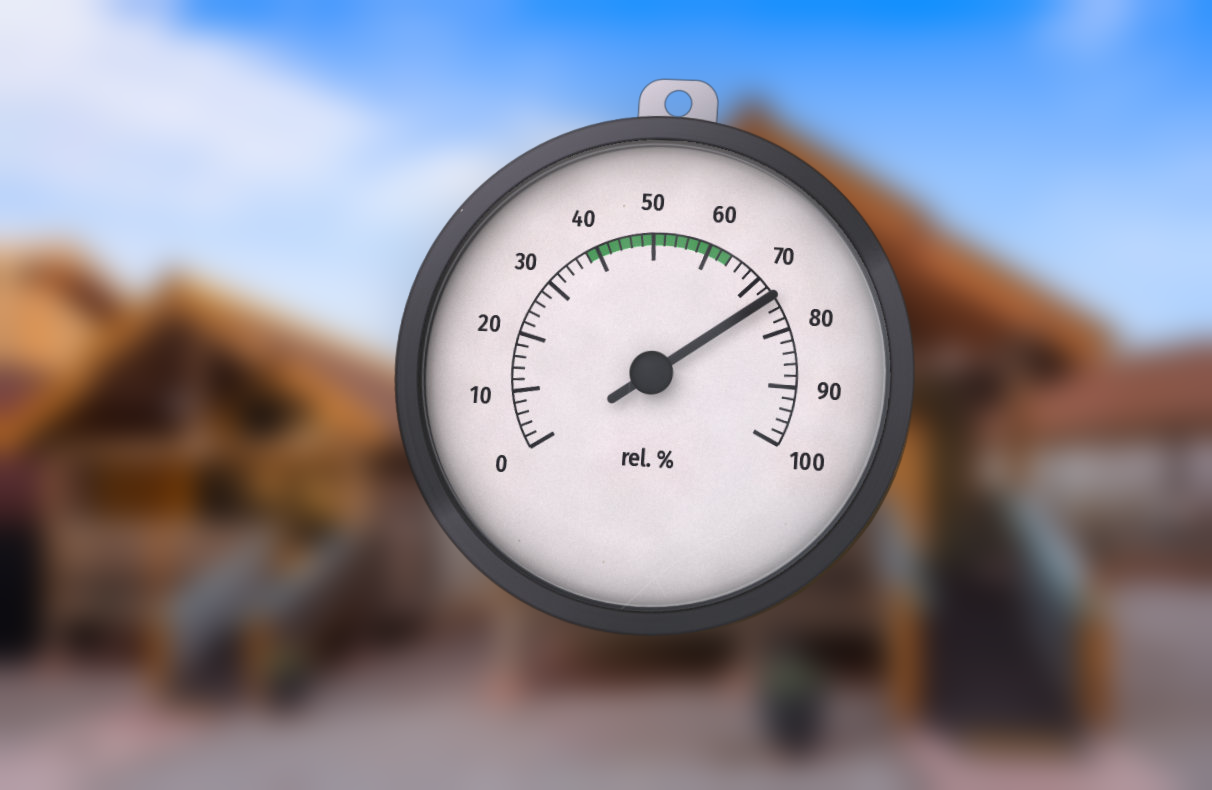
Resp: 74,%
